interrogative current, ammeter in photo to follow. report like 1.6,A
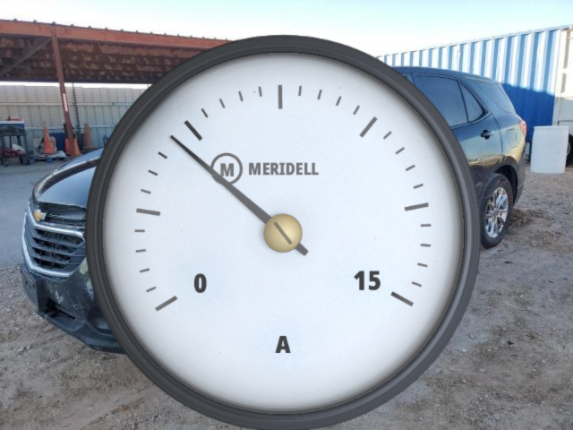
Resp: 4.5,A
